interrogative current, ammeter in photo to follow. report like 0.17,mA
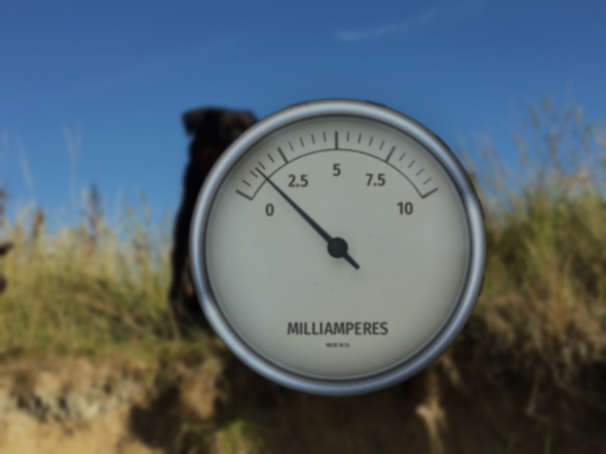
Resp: 1.25,mA
